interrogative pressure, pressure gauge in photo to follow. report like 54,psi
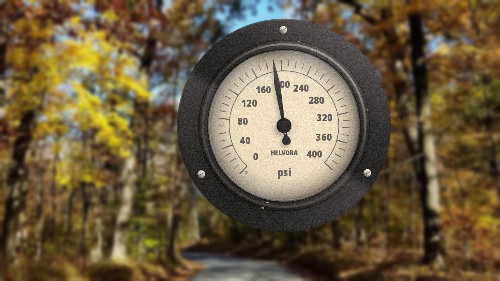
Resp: 190,psi
